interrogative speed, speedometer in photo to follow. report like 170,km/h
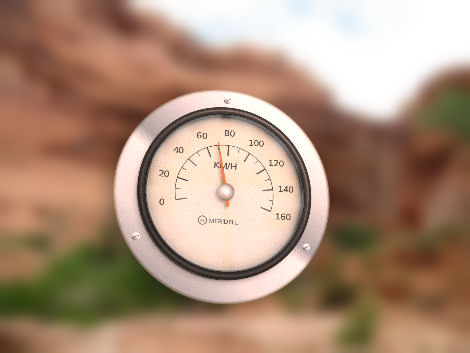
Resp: 70,km/h
